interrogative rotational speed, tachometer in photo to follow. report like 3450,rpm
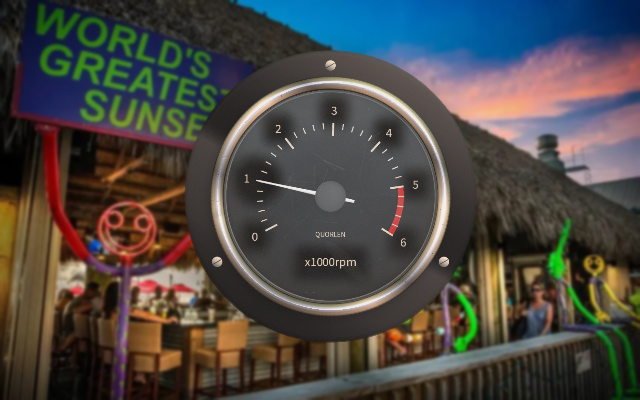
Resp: 1000,rpm
